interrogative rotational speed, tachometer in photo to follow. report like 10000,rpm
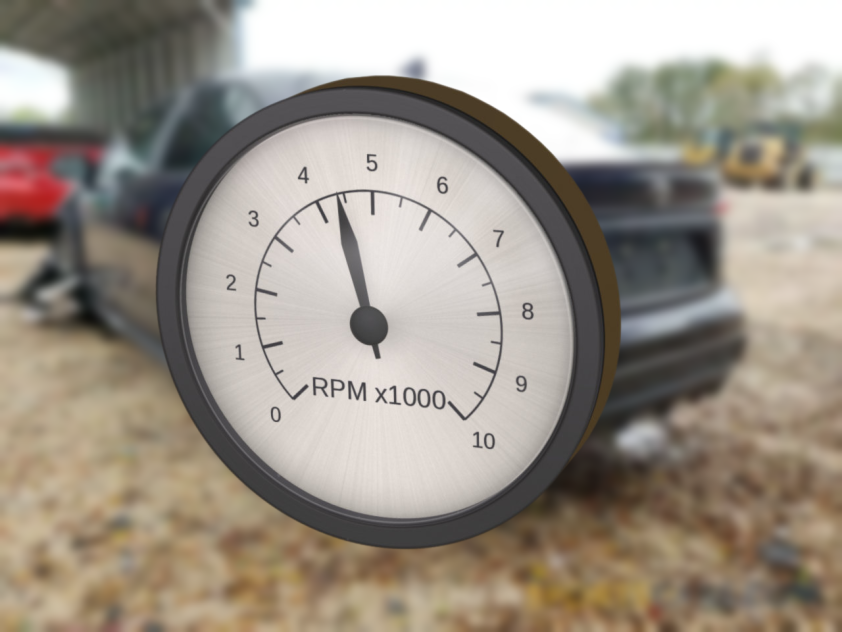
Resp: 4500,rpm
